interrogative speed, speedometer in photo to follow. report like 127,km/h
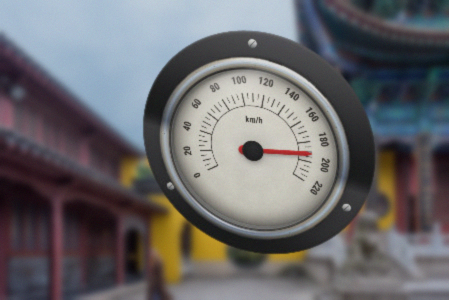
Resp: 190,km/h
